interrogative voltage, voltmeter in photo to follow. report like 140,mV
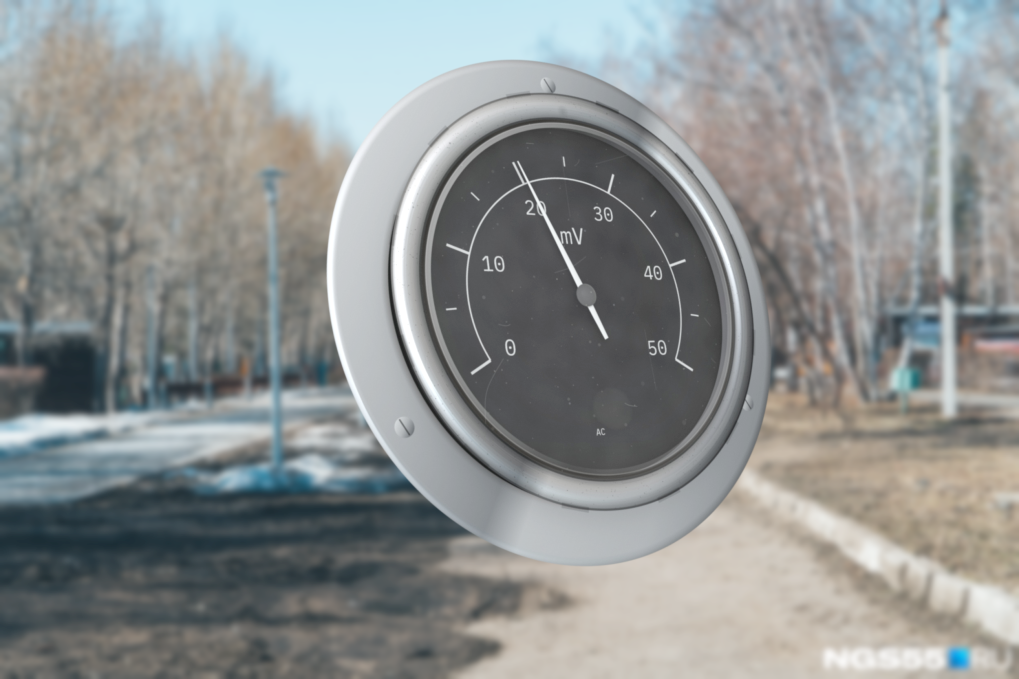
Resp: 20,mV
